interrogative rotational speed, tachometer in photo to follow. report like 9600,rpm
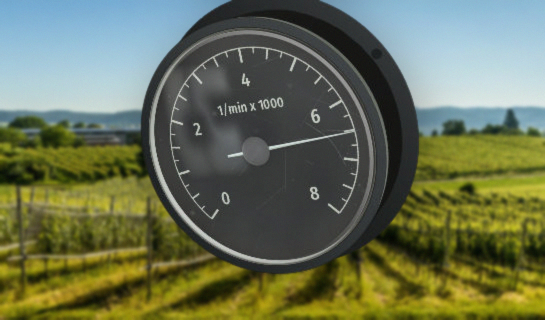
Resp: 6500,rpm
